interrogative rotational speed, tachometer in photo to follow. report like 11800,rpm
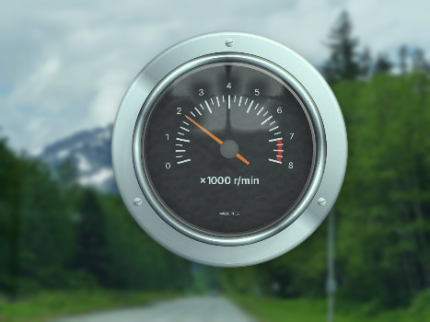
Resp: 2000,rpm
